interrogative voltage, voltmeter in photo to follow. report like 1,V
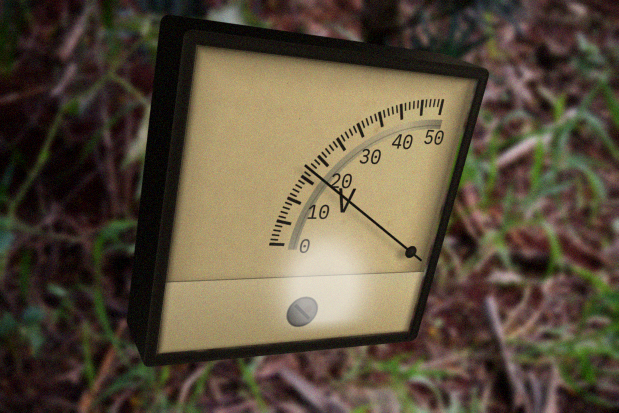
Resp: 17,V
